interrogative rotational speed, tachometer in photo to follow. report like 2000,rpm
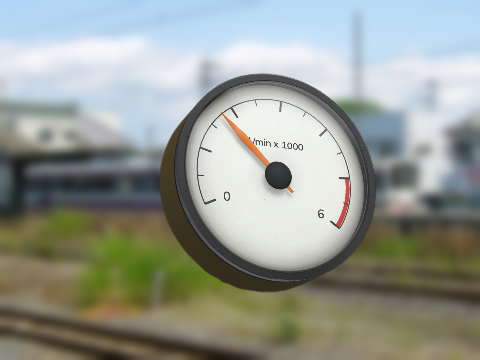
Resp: 1750,rpm
